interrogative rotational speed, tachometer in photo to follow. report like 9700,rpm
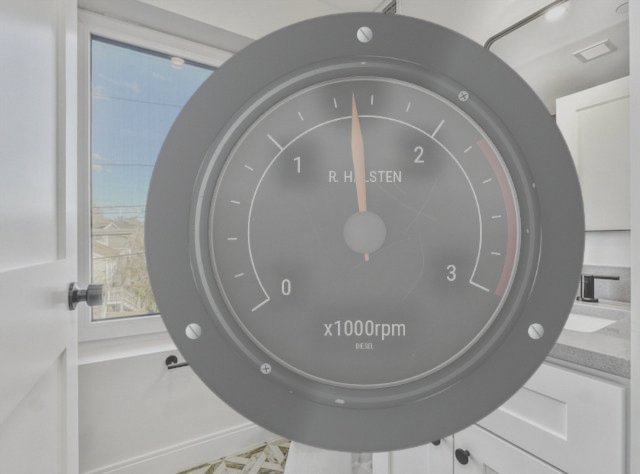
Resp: 1500,rpm
